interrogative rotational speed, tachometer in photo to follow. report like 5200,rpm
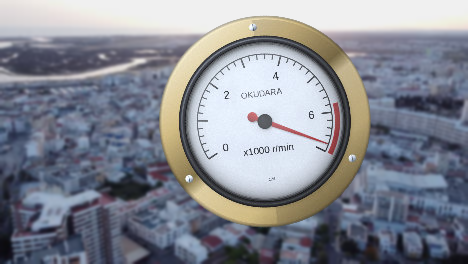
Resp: 6800,rpm
